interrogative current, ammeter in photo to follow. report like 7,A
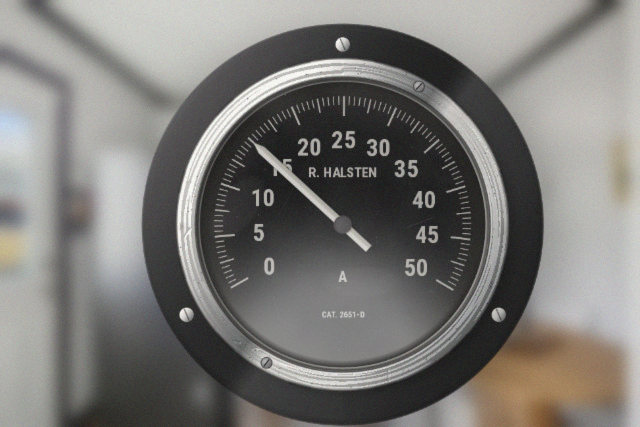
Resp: 15,A
